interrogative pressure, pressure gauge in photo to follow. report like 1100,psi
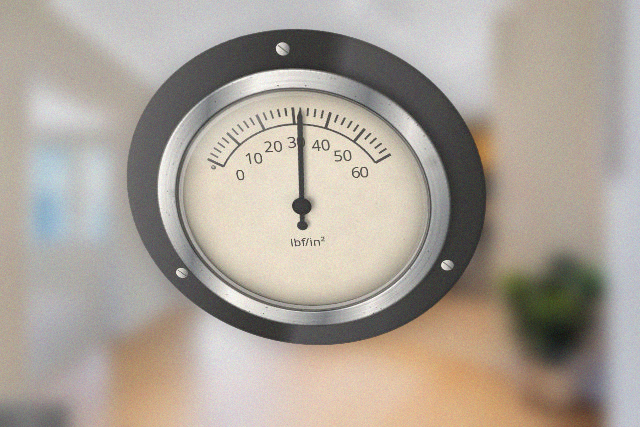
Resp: 32,psi
